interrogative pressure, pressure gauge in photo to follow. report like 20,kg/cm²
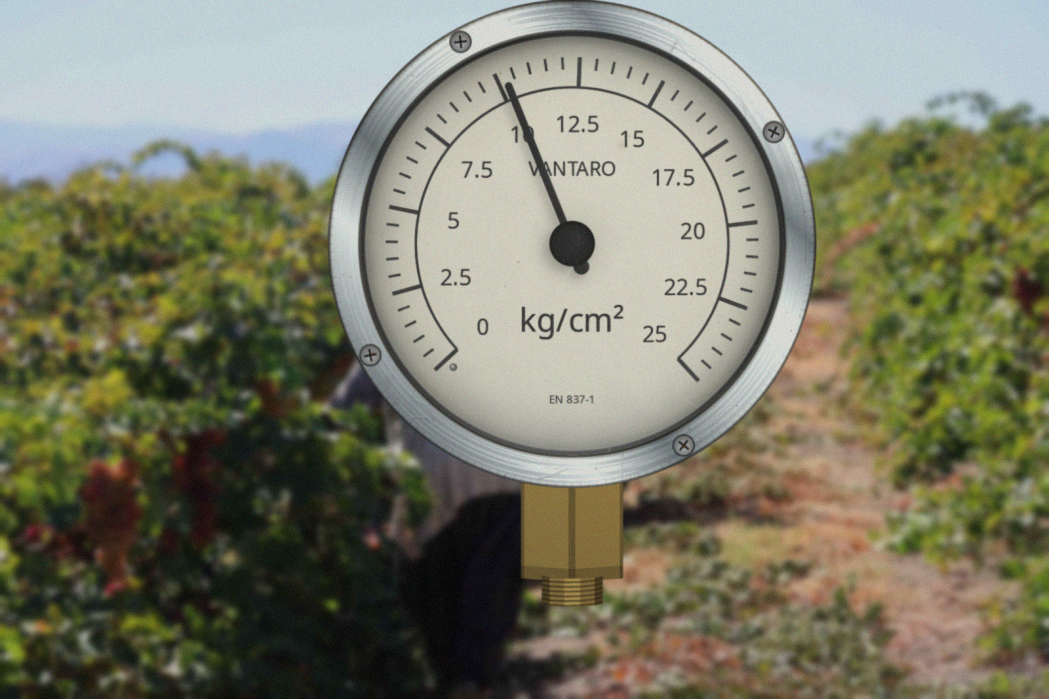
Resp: 10.25,kg/cm²
